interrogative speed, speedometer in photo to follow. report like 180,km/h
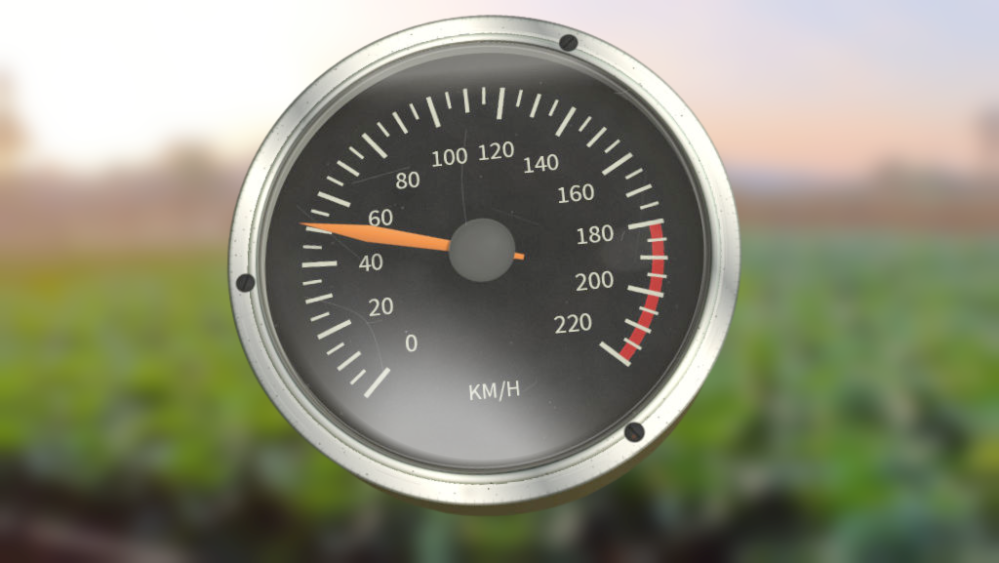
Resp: 50,km/h
